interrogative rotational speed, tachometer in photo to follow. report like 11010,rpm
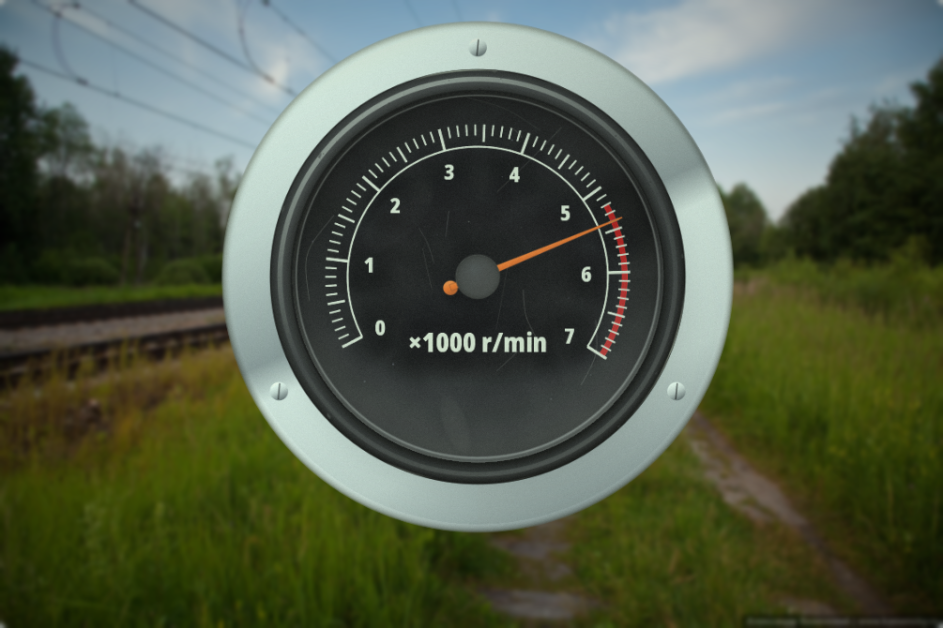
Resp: 5400,rpm
